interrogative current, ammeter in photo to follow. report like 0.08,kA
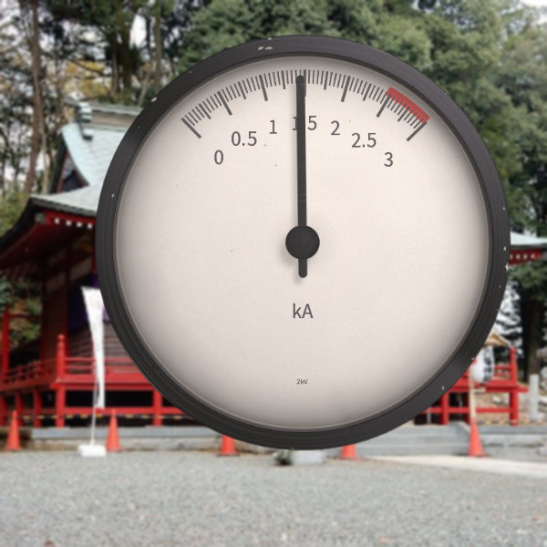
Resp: 1.45,kA
